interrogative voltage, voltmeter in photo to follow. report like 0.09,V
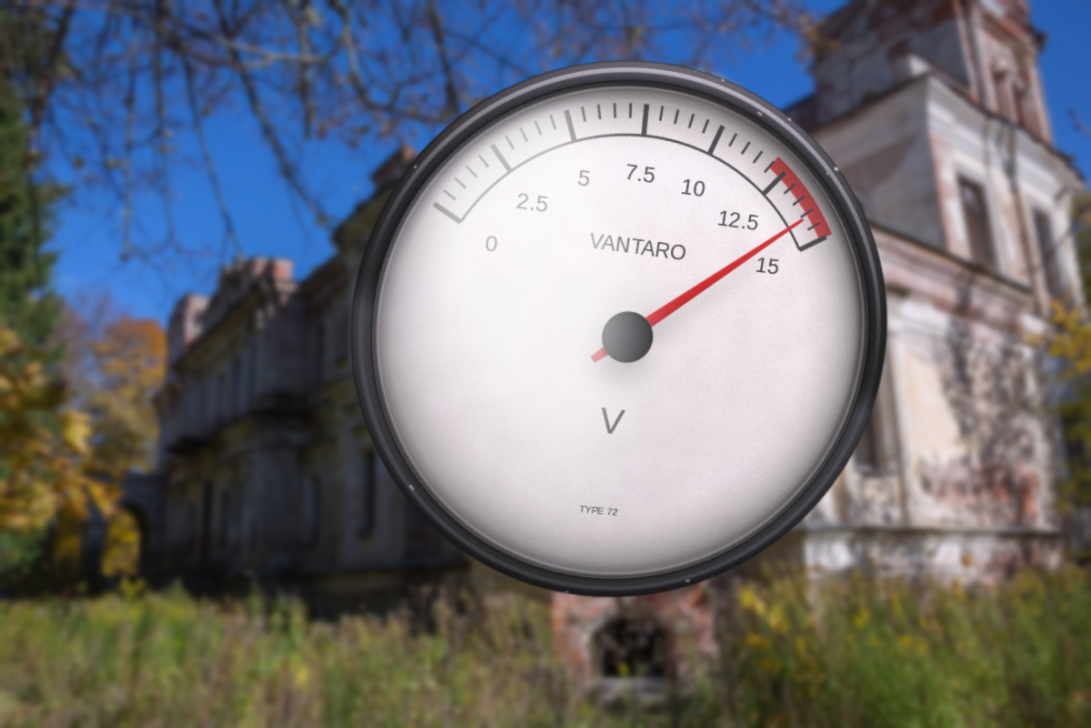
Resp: 14,V
